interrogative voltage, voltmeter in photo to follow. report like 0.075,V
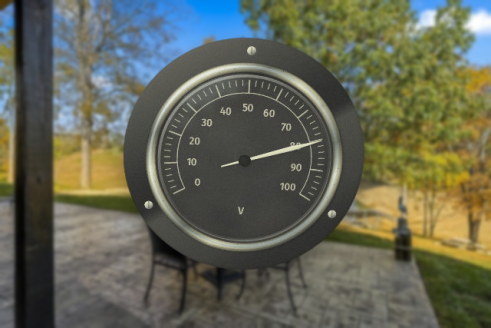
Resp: 80,V
